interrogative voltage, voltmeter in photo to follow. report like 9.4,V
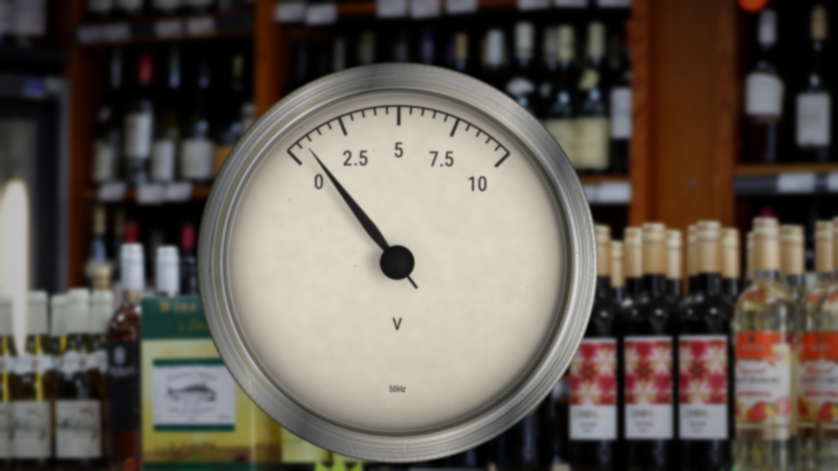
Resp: 0.75,V
